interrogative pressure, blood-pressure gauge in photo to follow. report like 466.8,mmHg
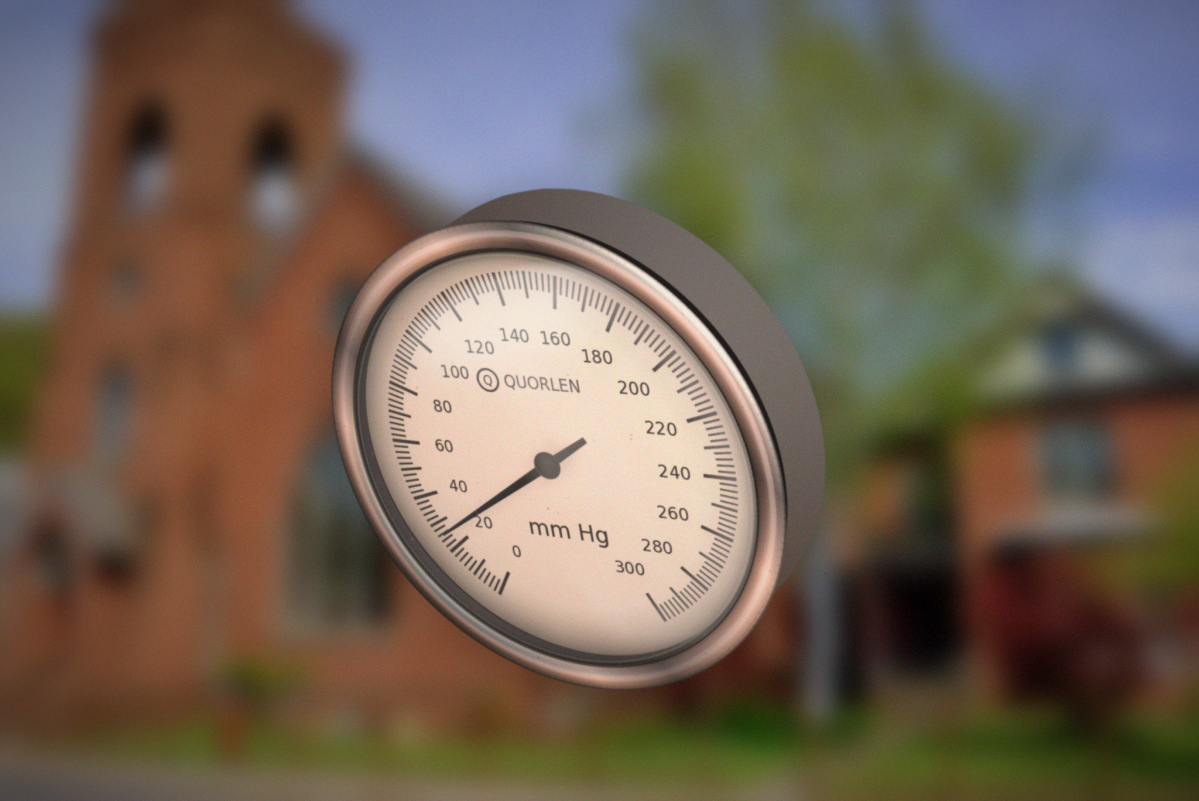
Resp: 26,mmHg
